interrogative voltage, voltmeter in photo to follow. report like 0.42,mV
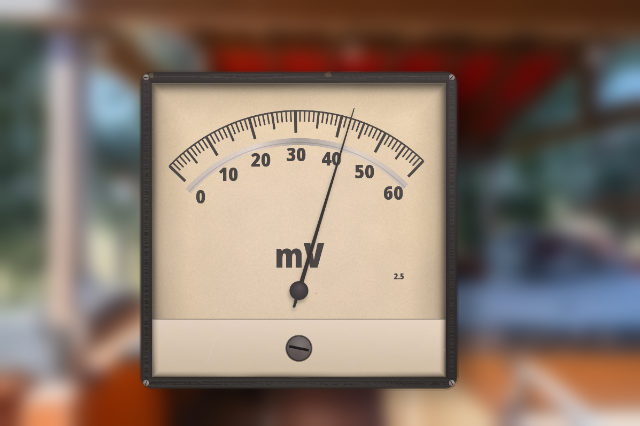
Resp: 42,mV
